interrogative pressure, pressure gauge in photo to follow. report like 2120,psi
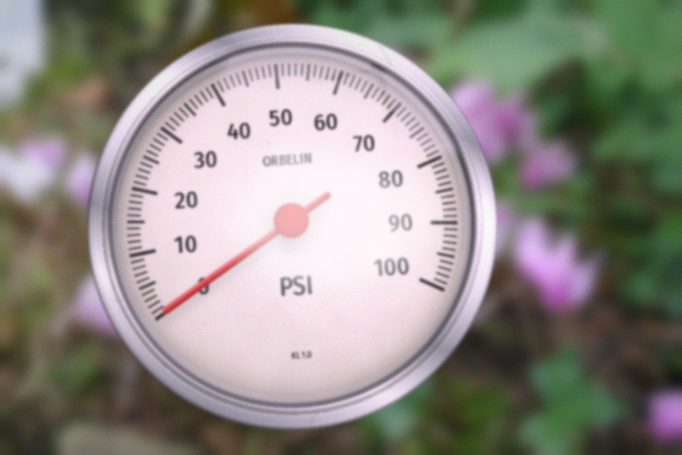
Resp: 0,psi
